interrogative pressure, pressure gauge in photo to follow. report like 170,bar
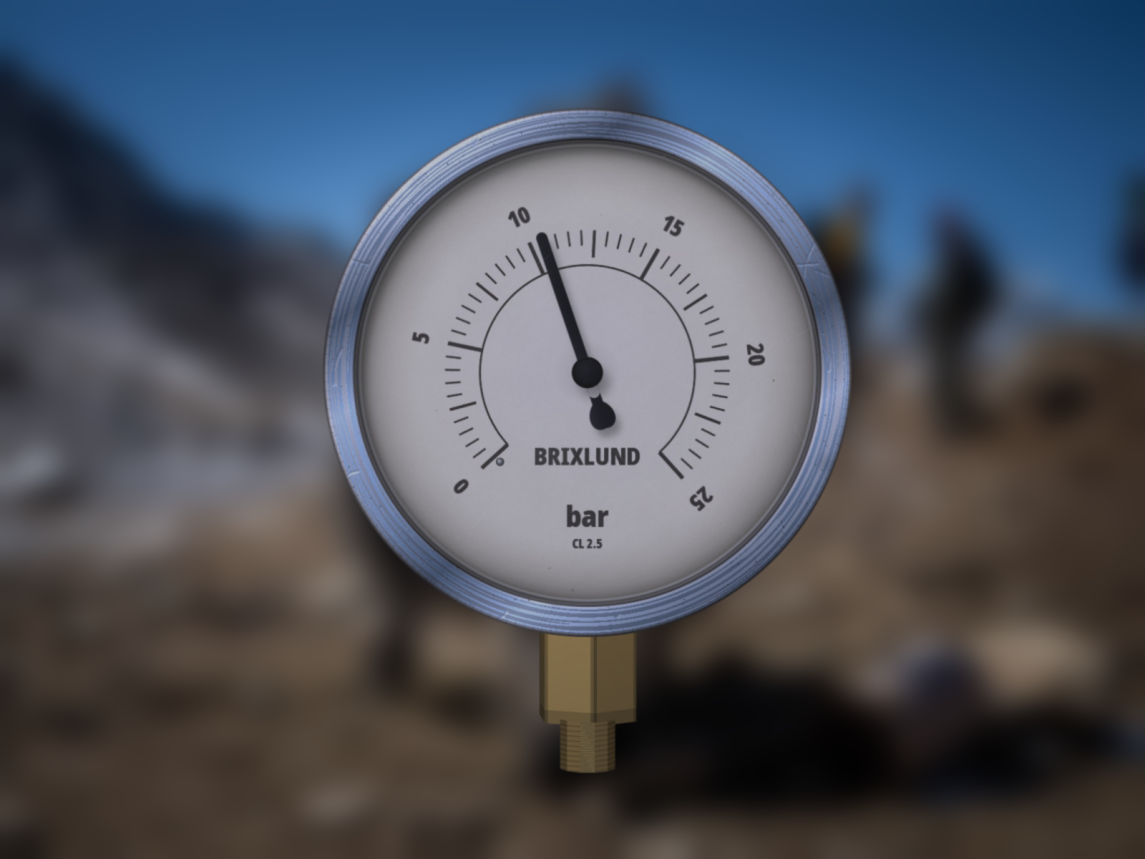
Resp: 10.5,bar
